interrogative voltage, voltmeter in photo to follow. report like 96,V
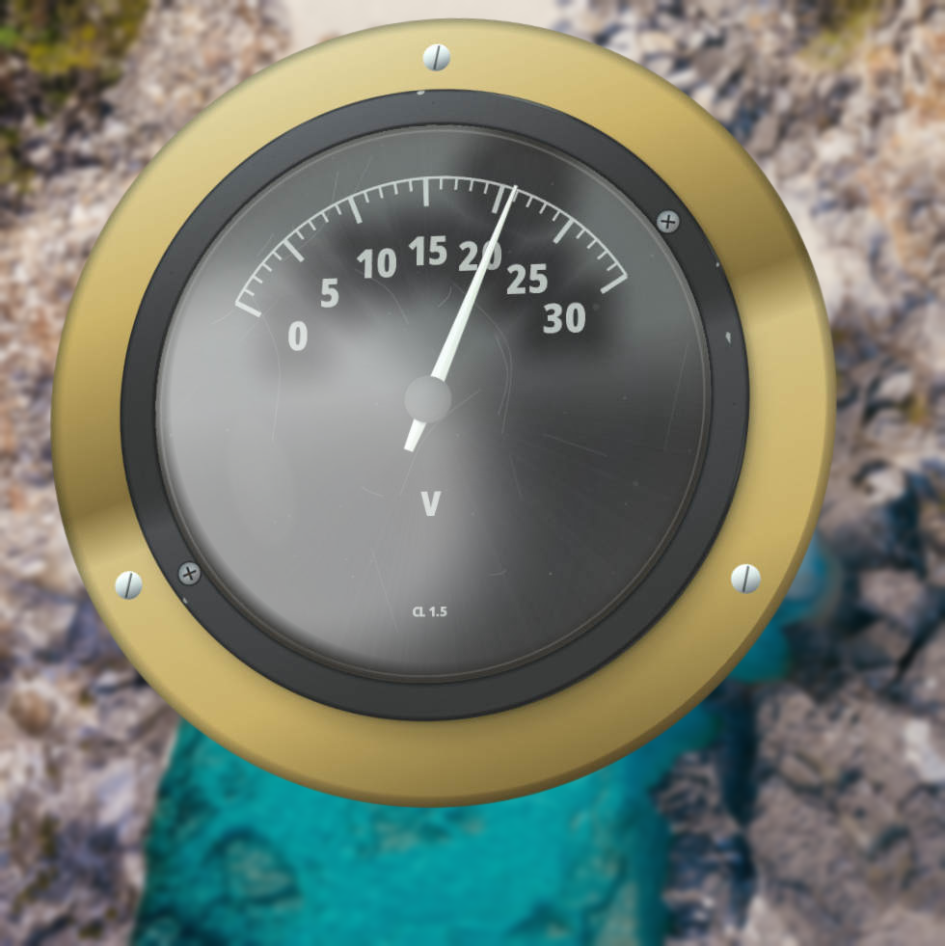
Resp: 21,V
